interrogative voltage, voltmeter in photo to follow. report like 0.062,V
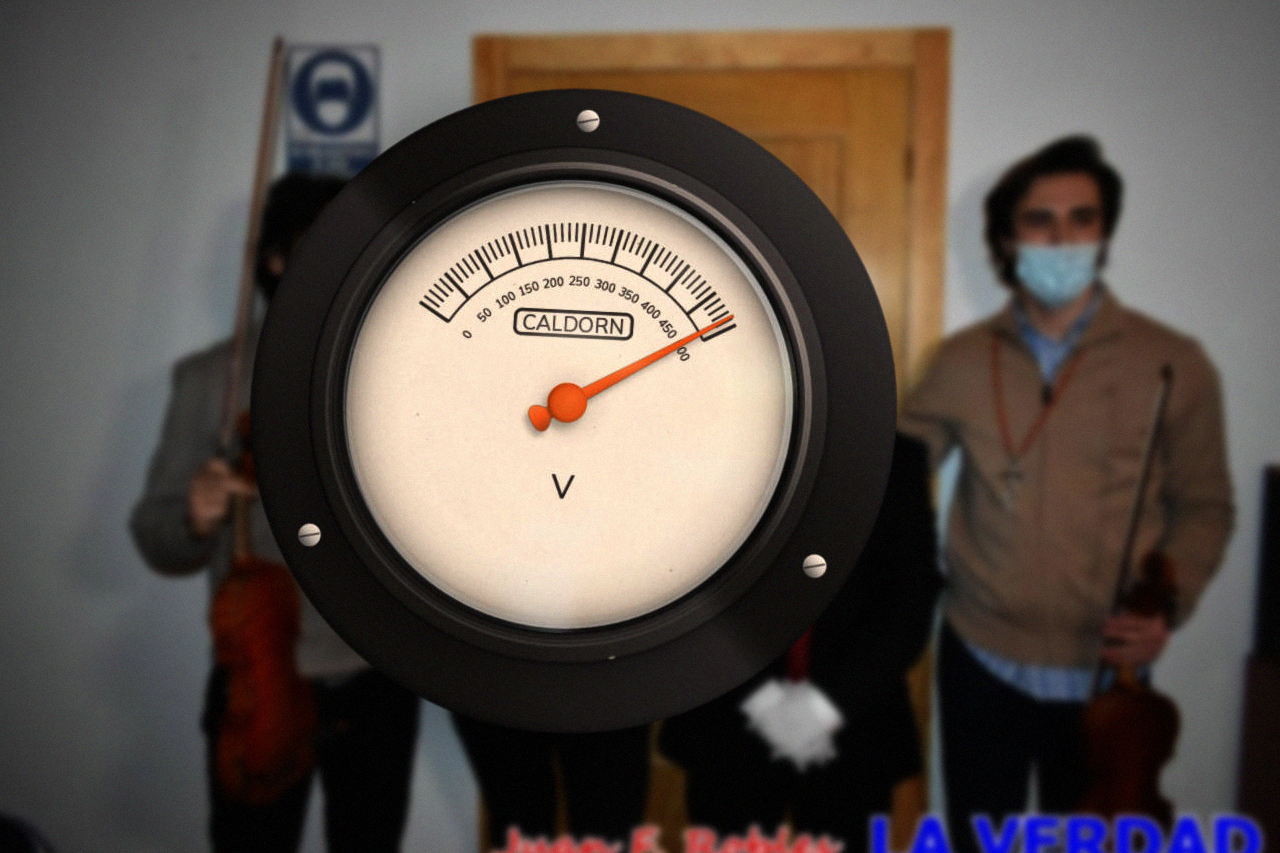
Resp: 490,V
